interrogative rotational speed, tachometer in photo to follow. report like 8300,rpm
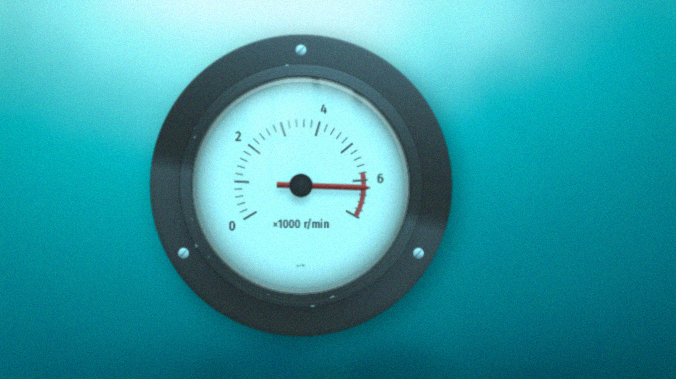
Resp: 6200,rpm
